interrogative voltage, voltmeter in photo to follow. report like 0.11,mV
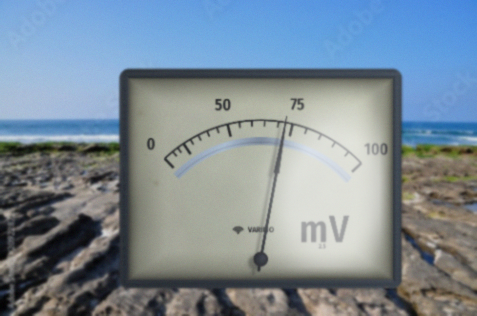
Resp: 72.5,mV
